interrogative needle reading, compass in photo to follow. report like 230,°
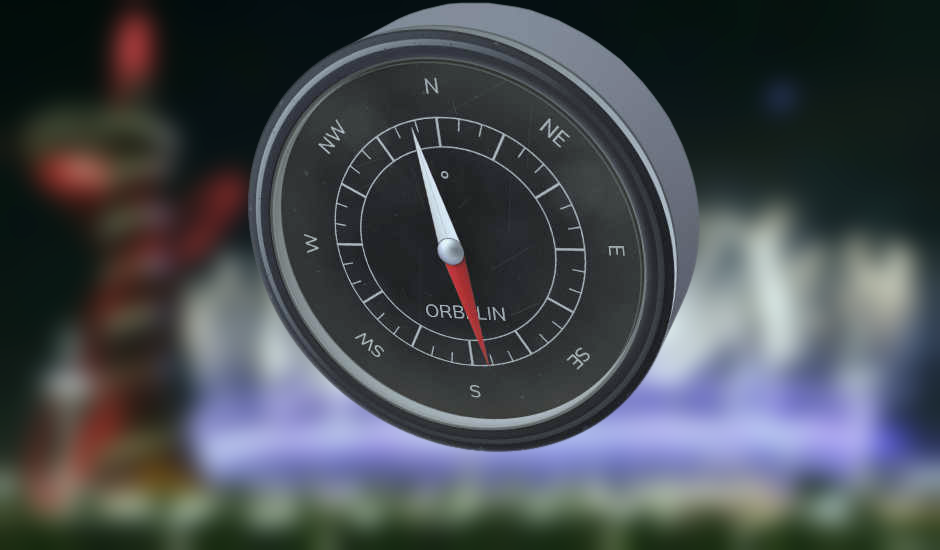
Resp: 170,°
